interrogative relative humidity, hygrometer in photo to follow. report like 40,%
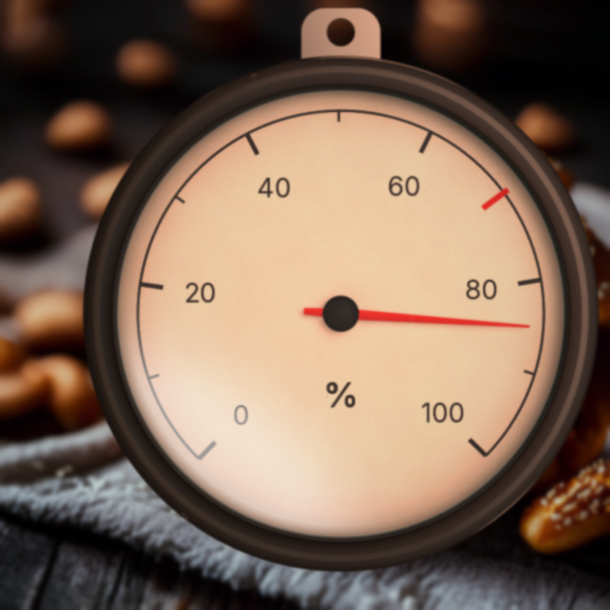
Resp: 85,%
